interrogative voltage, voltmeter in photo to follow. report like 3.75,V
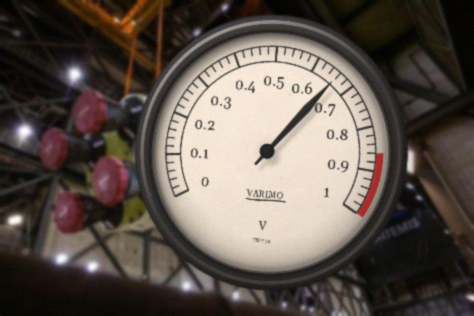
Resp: 0.66,V
